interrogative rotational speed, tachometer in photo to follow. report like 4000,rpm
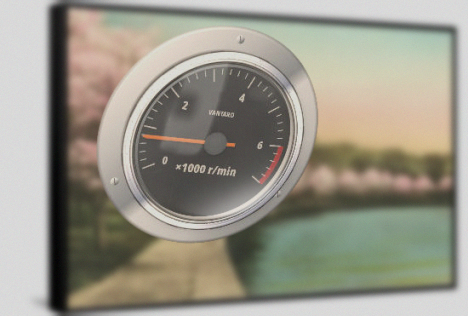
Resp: 800,rpm
